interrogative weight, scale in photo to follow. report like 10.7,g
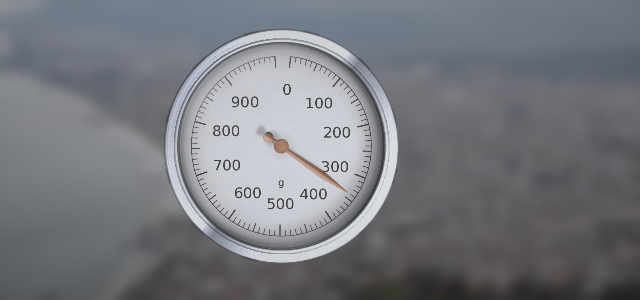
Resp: 340,g
